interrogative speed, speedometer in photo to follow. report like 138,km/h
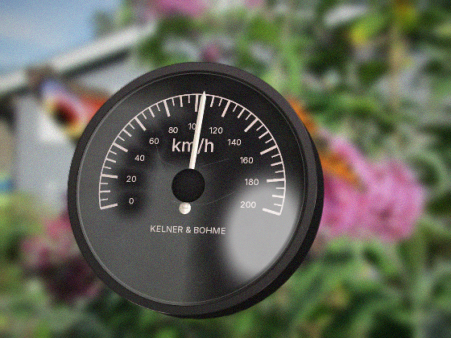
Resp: 105,km/h
